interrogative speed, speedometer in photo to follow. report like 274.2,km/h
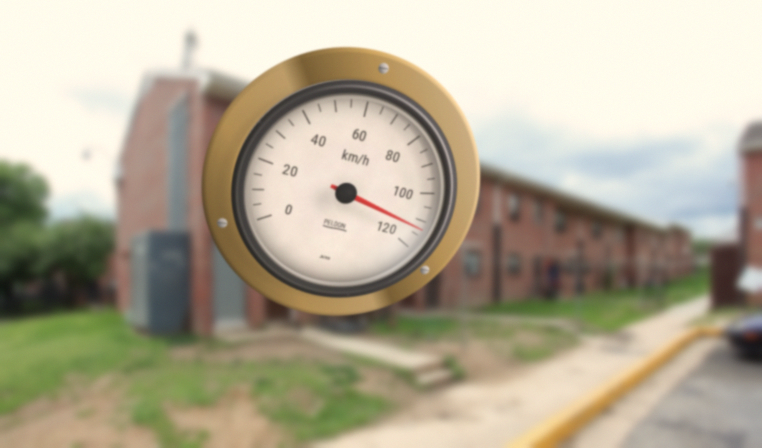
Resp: 112.5,km/h
